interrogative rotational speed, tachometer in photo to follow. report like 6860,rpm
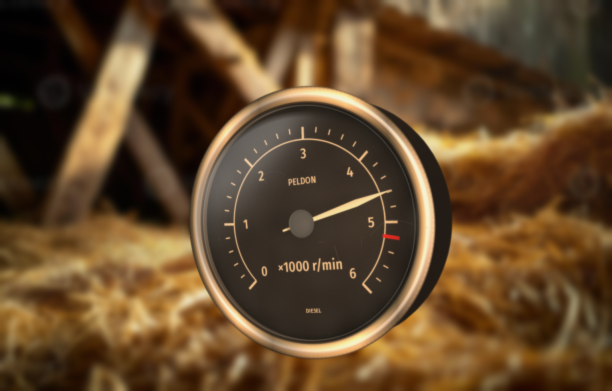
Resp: 4600,rpm
